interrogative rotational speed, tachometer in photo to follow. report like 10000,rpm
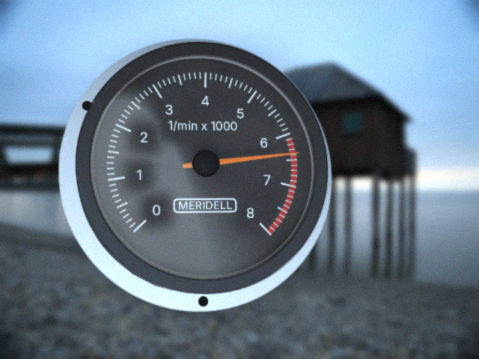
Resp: 6400,rpm
